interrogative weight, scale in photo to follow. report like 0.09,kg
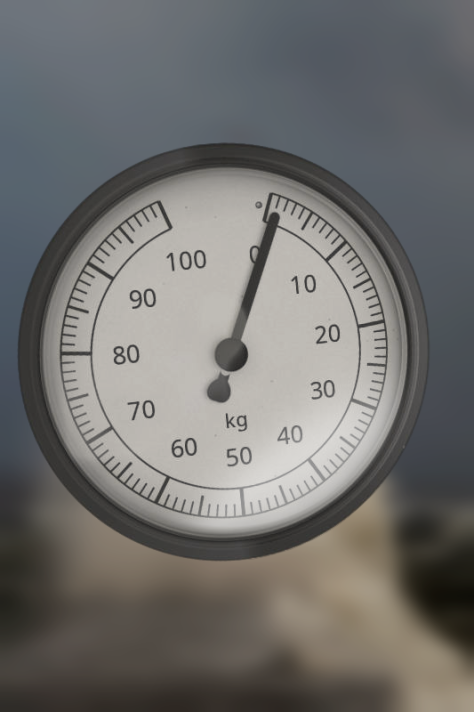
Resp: 1,kg
